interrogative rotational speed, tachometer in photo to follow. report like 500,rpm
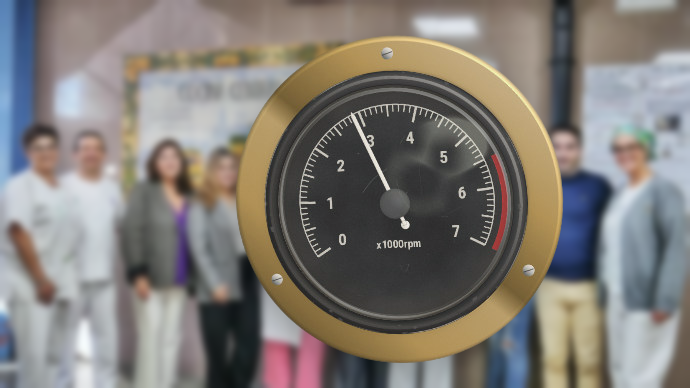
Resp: 2900,rpm
